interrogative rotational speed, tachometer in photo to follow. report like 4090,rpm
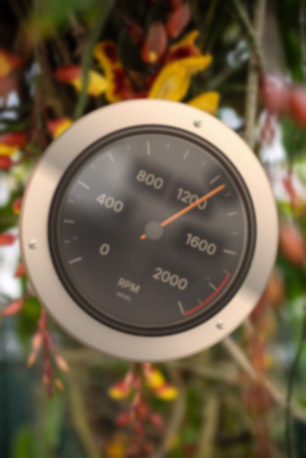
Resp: 1250,rpm
